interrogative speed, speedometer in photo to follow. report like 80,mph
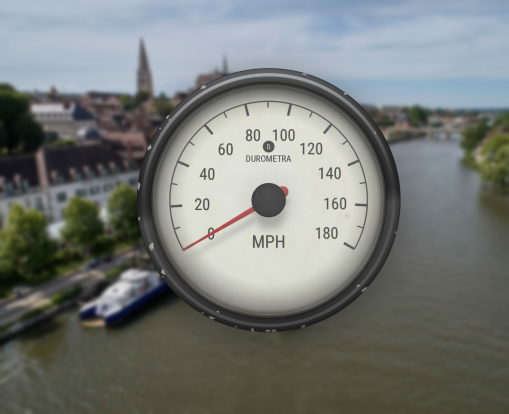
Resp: 0,mph
